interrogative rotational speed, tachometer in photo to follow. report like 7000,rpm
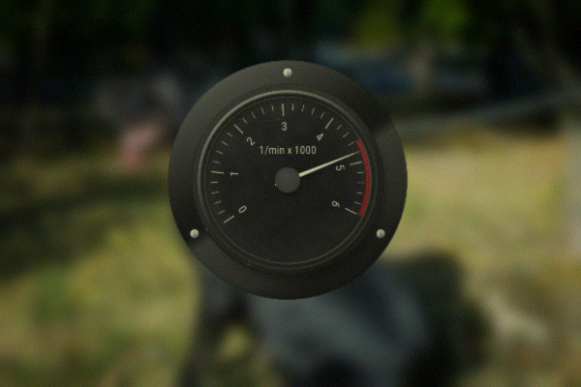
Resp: 4800,rpm
